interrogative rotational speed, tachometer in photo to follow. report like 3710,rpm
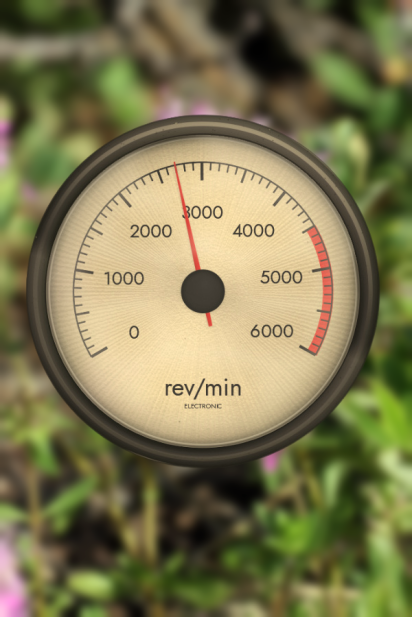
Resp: 2700,rpm
